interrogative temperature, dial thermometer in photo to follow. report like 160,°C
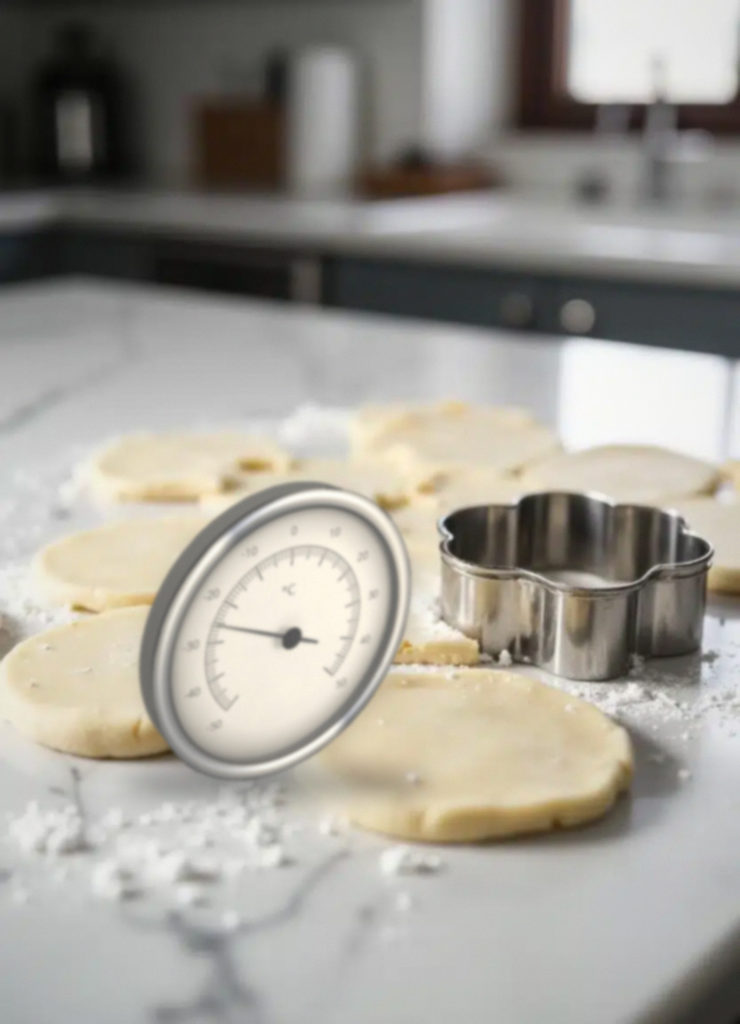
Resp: -25,°C
